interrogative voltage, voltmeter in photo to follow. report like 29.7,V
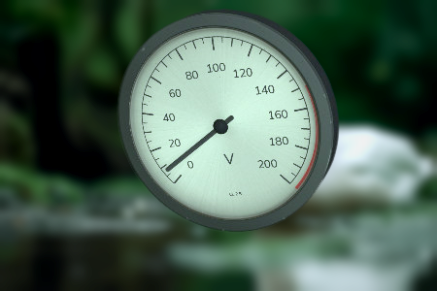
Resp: 7.5,V
